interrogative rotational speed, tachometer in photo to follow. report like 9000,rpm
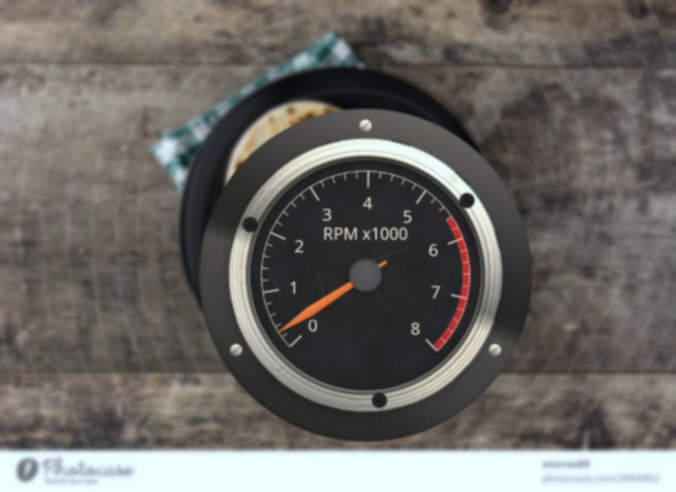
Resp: 300,rpm
